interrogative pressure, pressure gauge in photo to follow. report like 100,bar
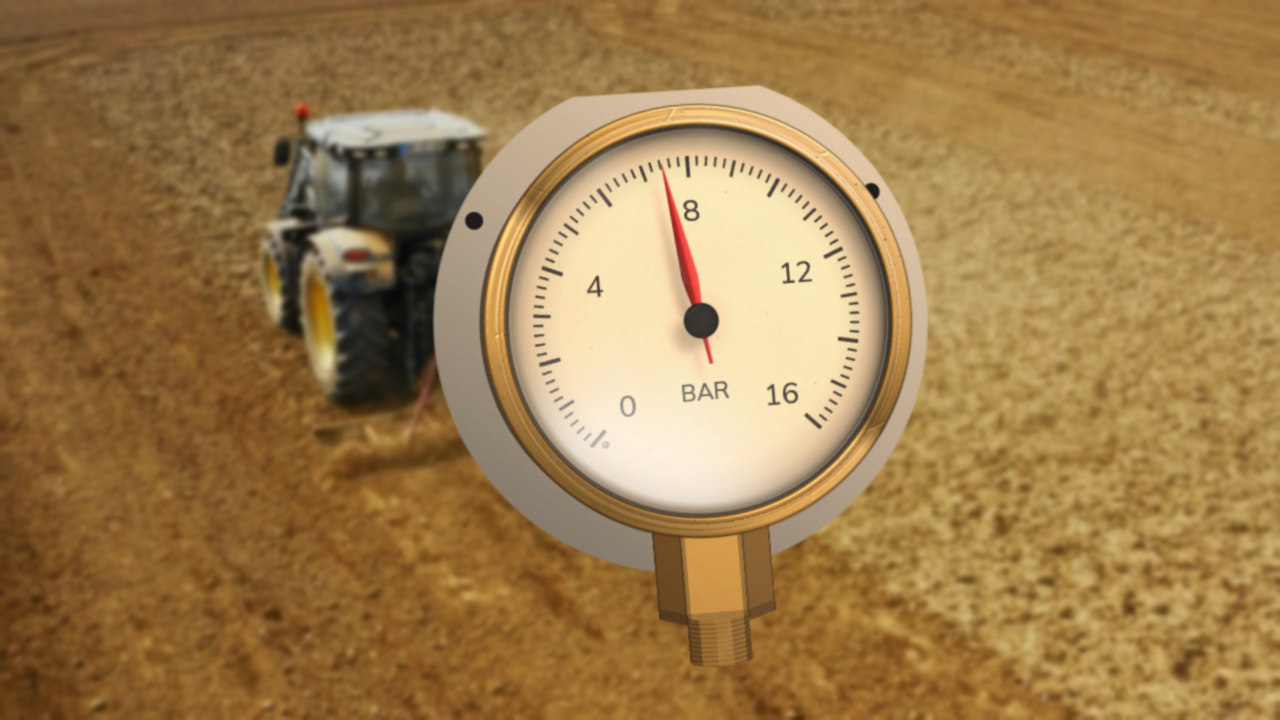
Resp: 7.4,bar
